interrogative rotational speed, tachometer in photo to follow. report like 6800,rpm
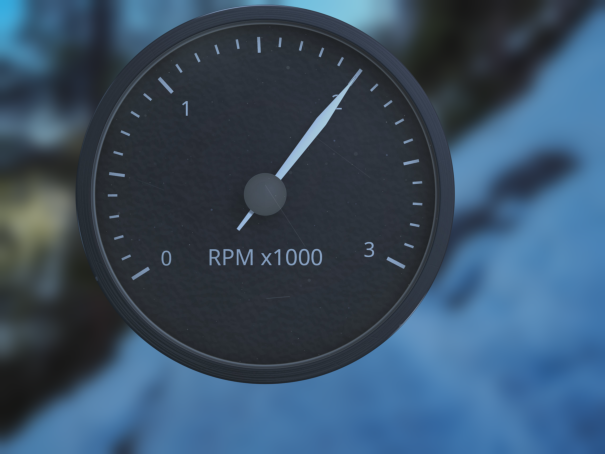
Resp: 2000,rpm
